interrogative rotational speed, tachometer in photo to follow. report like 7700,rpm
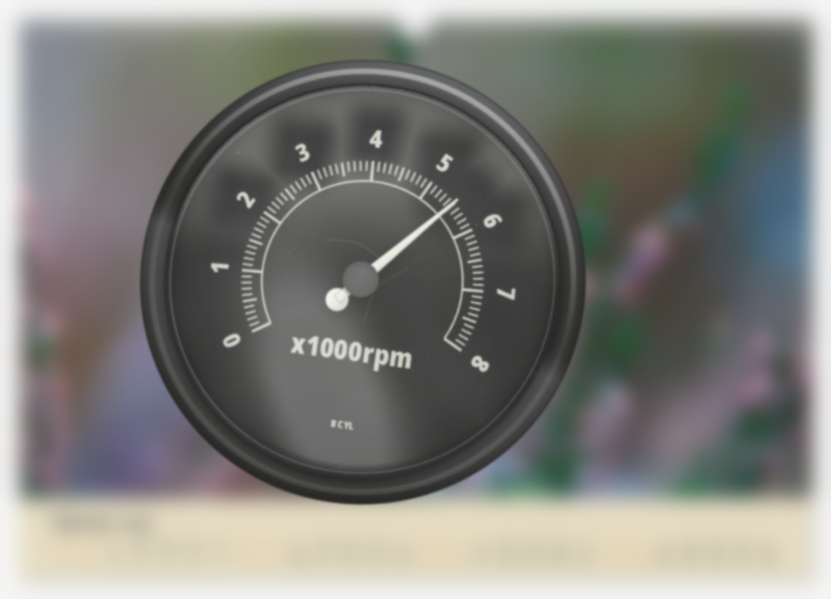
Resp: 5500,rpm
